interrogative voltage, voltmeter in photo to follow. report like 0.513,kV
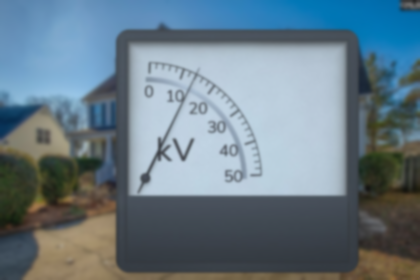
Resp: 14,kV
